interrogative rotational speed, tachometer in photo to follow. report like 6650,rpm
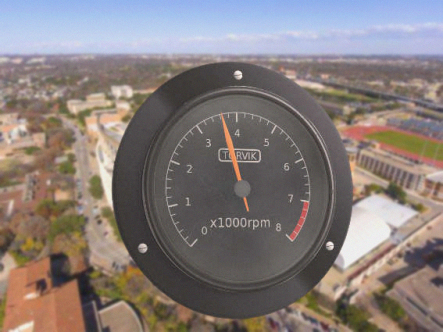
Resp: 3600,rpm
